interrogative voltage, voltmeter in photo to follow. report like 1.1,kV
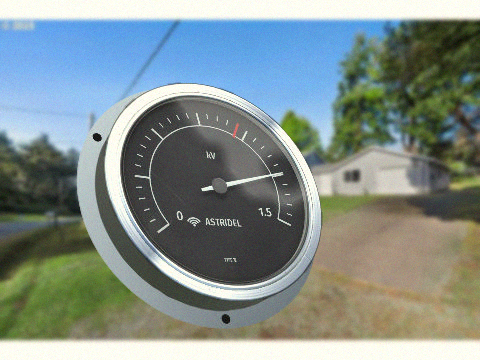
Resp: 1.25,kV
